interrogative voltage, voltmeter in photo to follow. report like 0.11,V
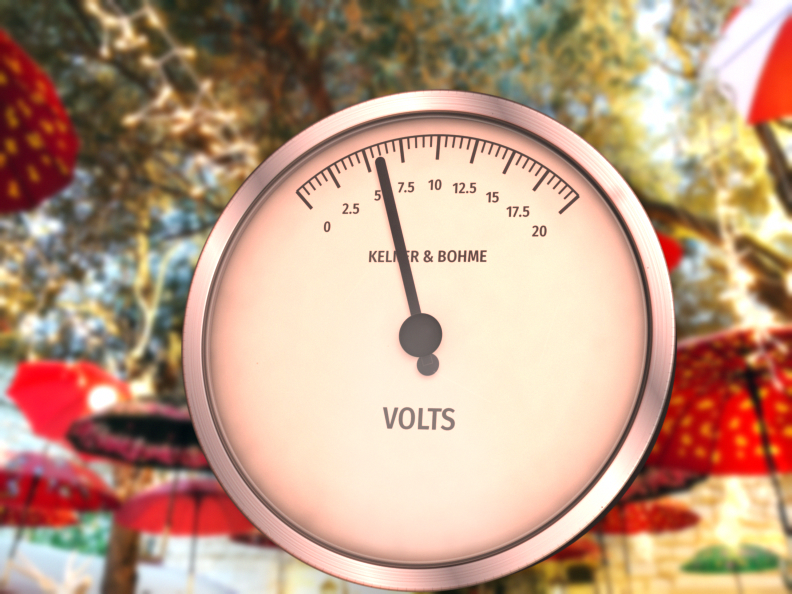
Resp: 6,V
